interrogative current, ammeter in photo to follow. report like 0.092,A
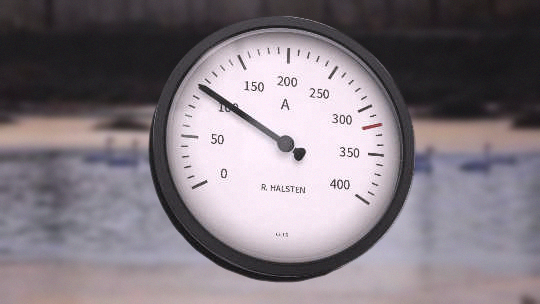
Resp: 100,A
